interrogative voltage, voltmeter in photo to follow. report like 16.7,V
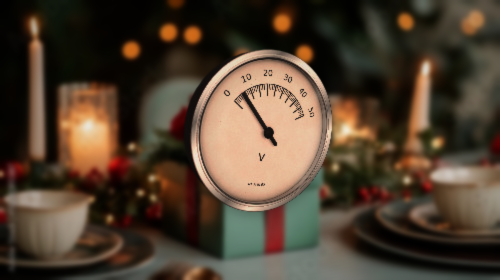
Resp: 5,V
